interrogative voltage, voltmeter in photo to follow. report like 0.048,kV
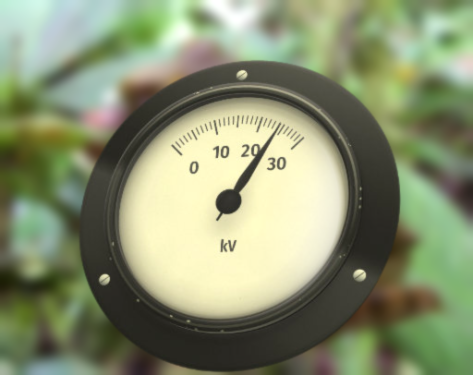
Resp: 25,kV
